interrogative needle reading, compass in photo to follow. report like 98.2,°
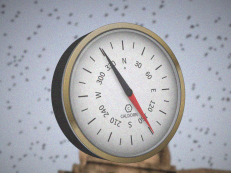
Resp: 150,°
